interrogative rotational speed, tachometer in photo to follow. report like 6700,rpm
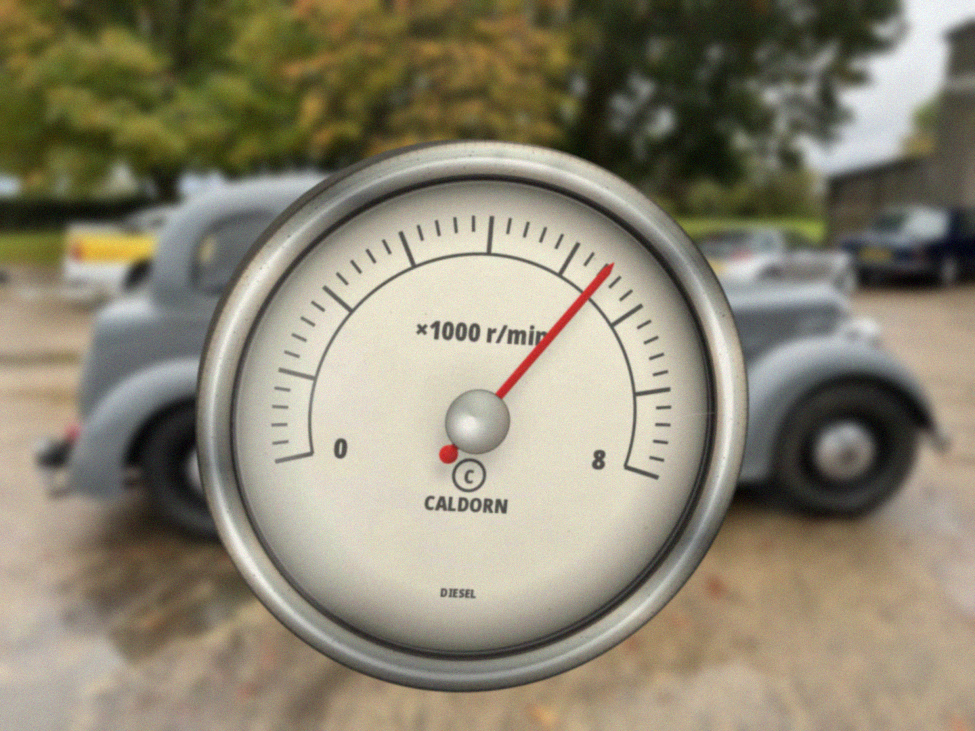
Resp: 5400,rpm
